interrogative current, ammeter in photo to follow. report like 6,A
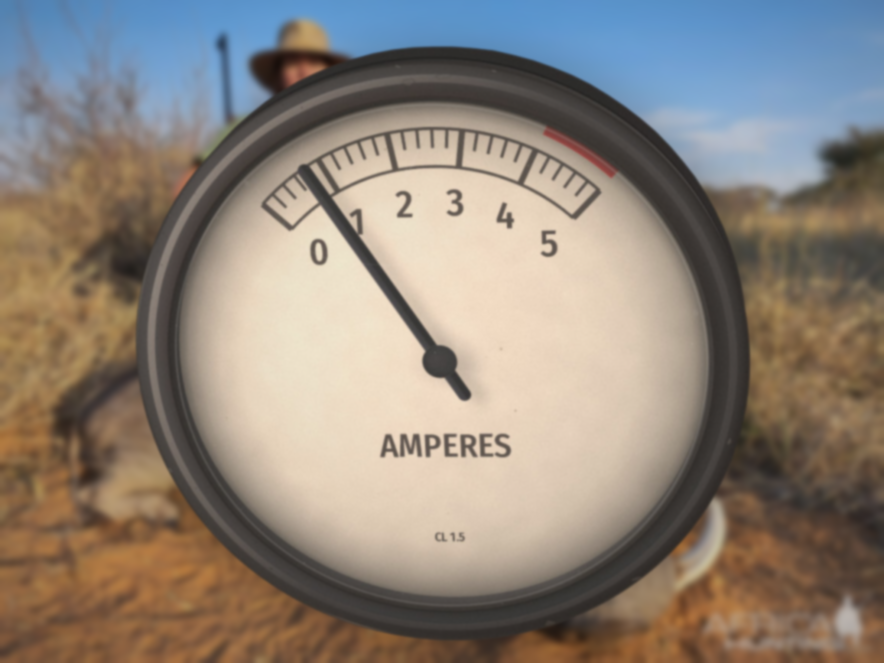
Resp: 0.8,A
